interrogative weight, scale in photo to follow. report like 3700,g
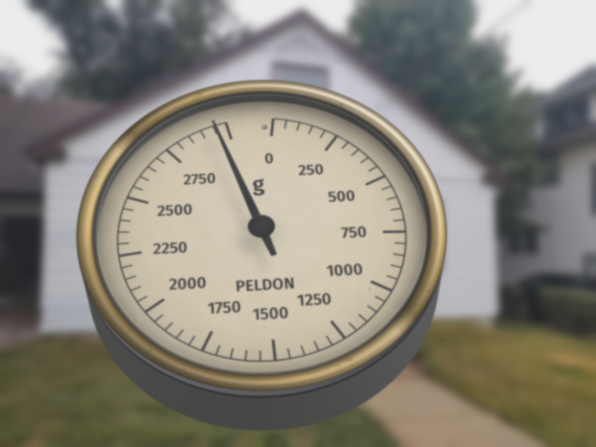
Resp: 2950,g
